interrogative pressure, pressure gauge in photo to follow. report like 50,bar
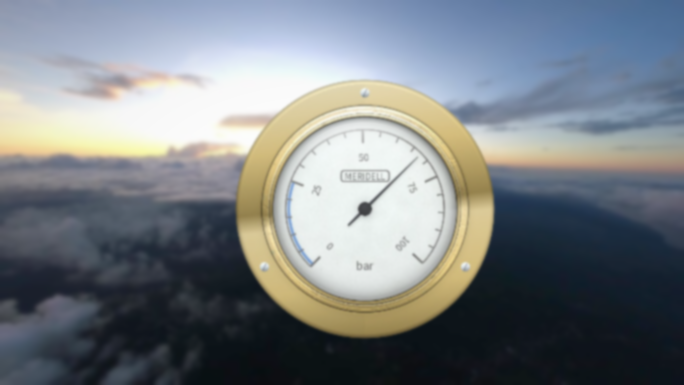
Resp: 67.5,bar
